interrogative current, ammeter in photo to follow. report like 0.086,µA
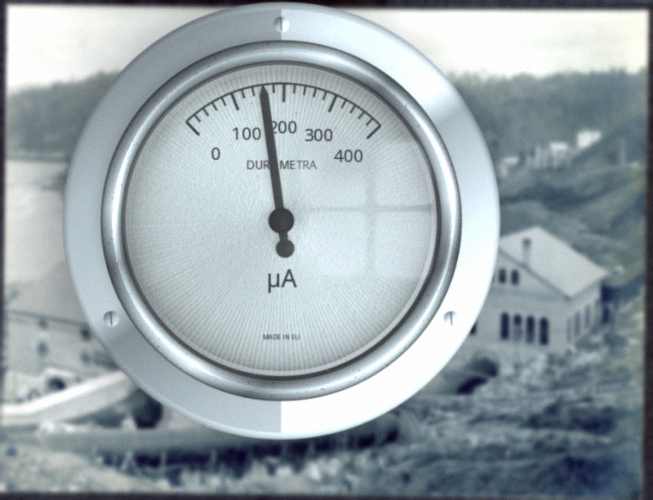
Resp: 160,µA
